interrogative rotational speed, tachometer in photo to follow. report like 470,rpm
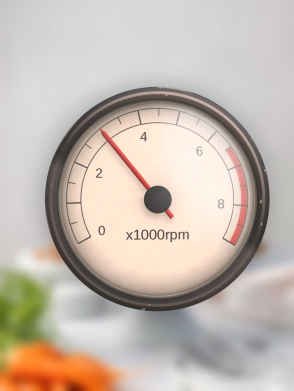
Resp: 3000,rpm
